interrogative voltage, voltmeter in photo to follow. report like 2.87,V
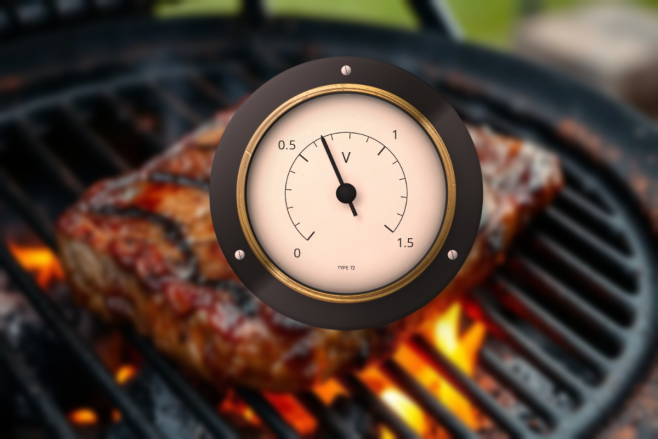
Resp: 0.65,V
